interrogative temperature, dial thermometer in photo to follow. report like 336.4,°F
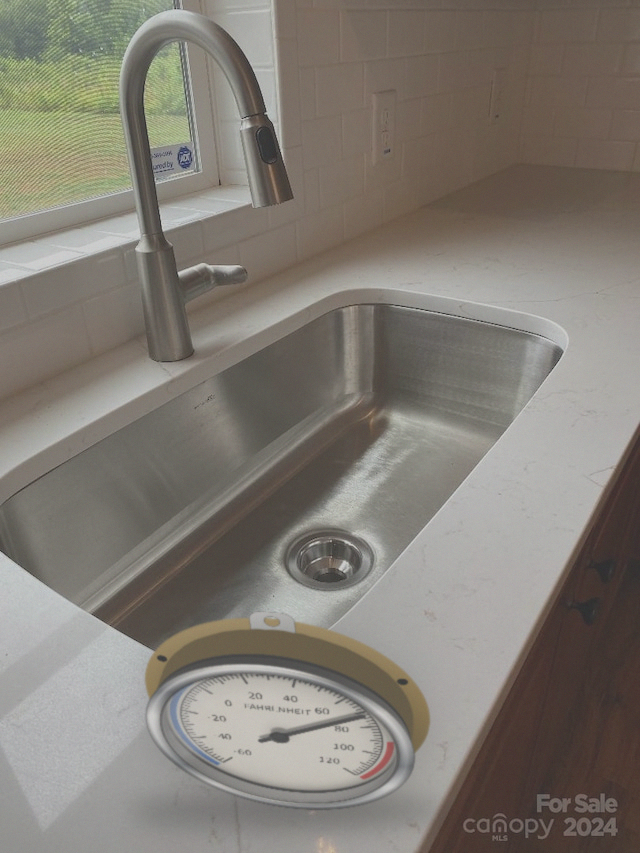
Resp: 70,°F
